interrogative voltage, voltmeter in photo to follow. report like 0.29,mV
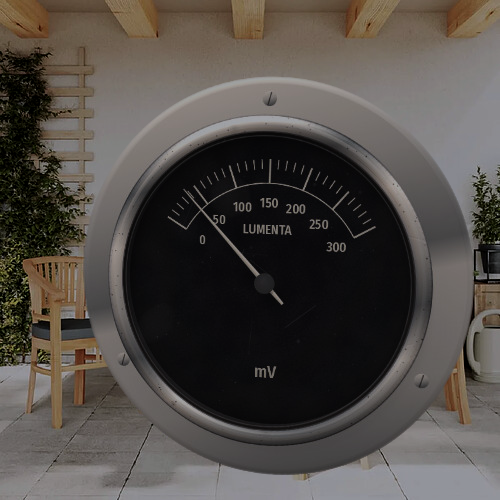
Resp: 40,mV
